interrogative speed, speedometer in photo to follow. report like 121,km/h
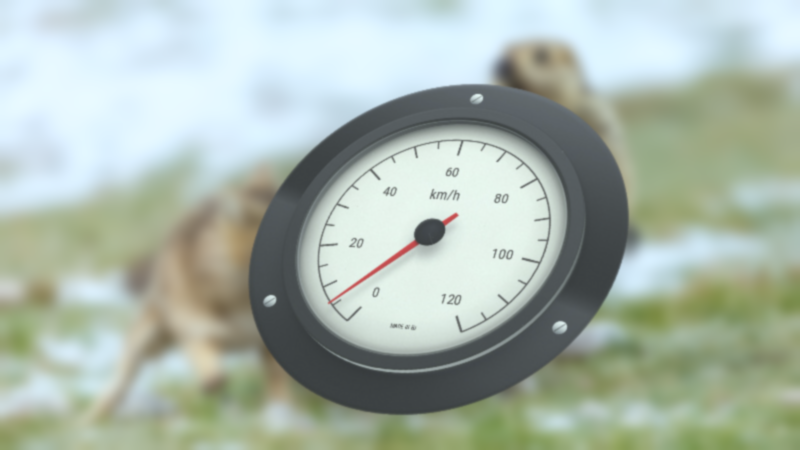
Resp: 5,km/h
